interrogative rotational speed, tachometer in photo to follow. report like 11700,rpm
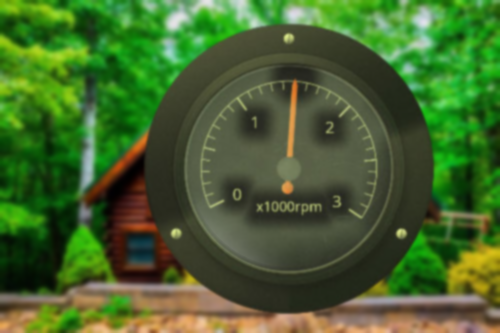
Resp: 1500,rpm
